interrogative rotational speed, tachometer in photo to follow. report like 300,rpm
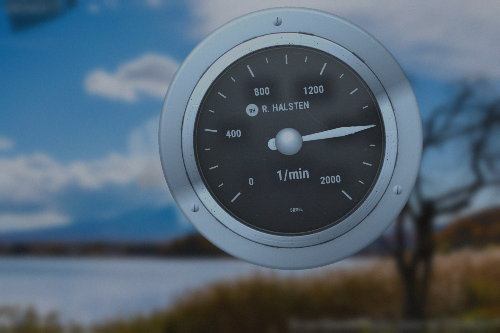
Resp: 1600,rpm
